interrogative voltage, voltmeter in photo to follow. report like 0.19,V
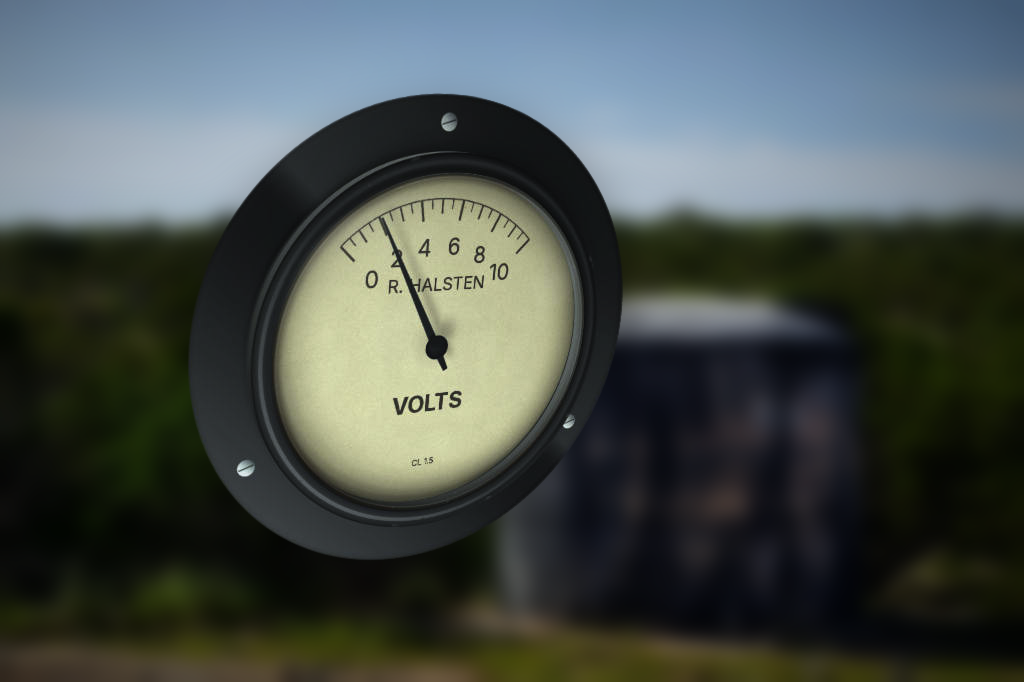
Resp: 2,V
